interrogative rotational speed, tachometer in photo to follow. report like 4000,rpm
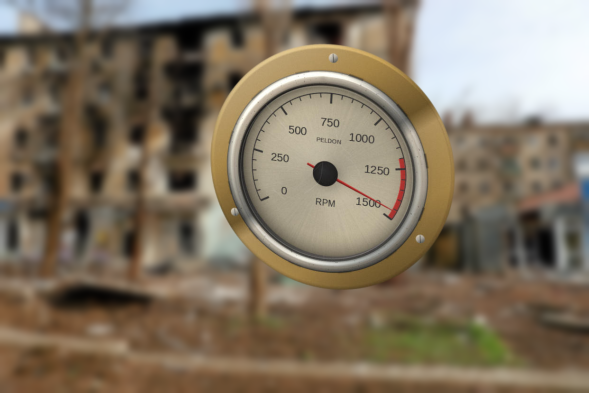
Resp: 1450,rpm
